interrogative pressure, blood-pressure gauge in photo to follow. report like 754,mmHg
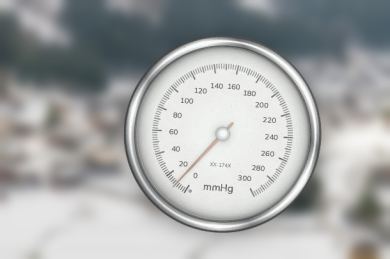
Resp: 10,mmHg
